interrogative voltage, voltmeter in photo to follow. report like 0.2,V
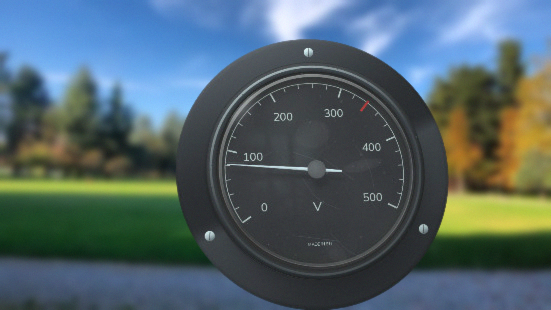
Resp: 80,V
